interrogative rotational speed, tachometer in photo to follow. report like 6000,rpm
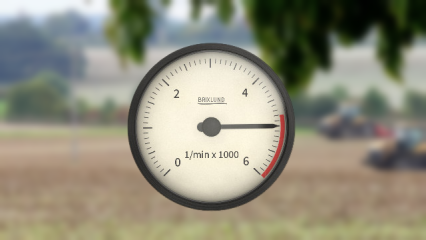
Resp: 5000,rpm
